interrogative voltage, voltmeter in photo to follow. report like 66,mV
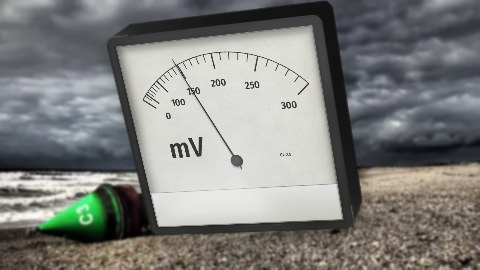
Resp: 150,mV
